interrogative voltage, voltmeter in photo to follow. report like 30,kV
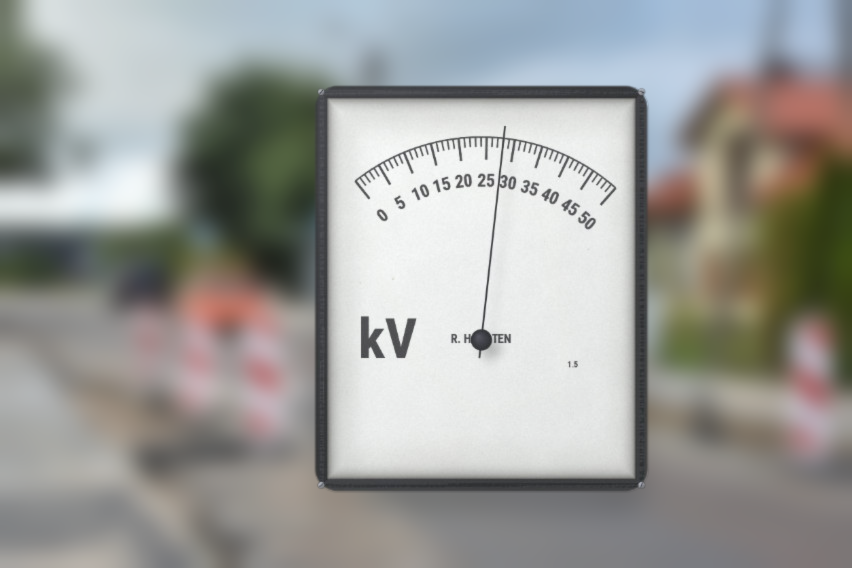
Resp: 28,kV
